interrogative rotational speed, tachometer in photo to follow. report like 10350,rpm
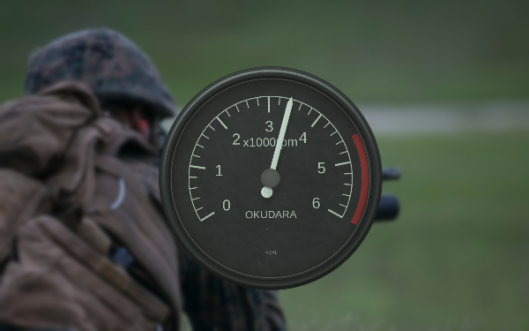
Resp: 3400,rpm
